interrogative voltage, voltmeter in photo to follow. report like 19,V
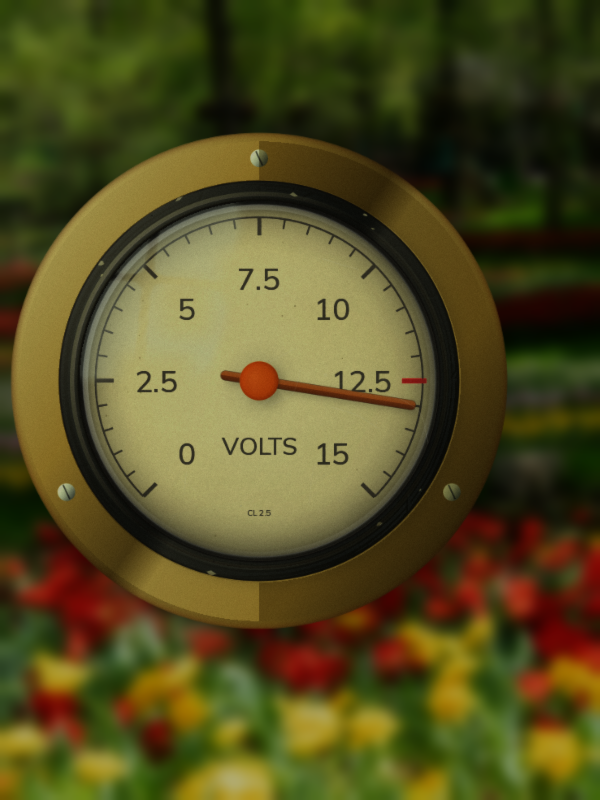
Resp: 13,V
